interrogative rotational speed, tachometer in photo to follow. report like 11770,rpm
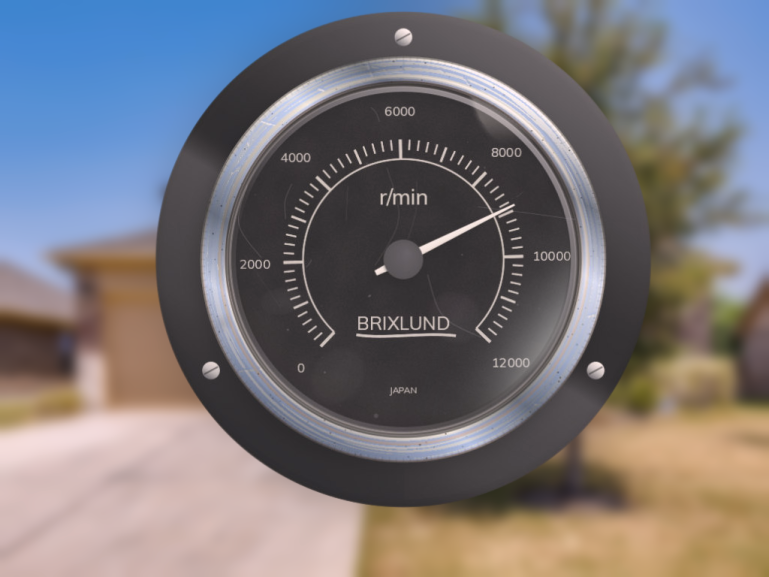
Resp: 8900,rpm
